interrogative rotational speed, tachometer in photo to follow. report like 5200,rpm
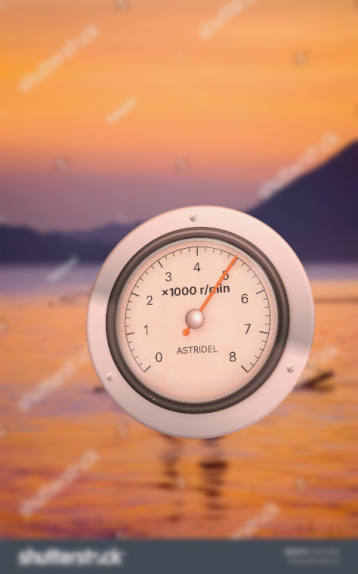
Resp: 5000,rpm
